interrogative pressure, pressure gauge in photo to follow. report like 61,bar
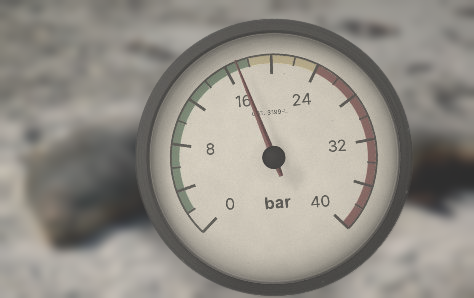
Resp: 17,bar
